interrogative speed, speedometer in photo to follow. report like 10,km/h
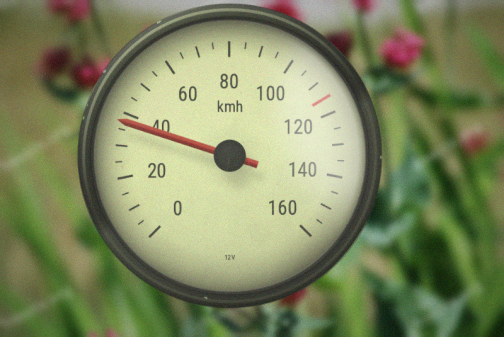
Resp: 37.5,km/h
